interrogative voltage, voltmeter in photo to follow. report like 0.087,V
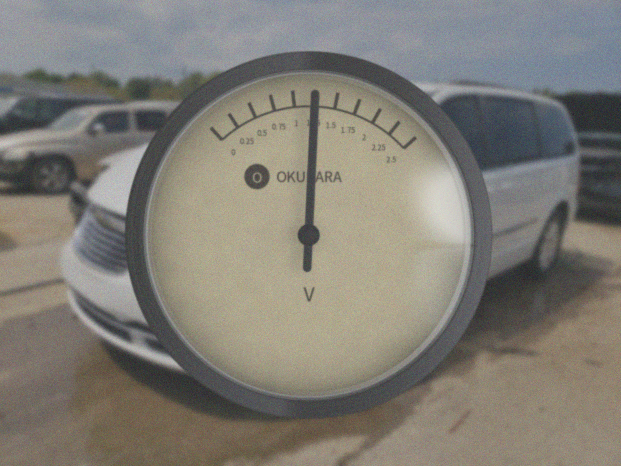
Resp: 1.25,V
